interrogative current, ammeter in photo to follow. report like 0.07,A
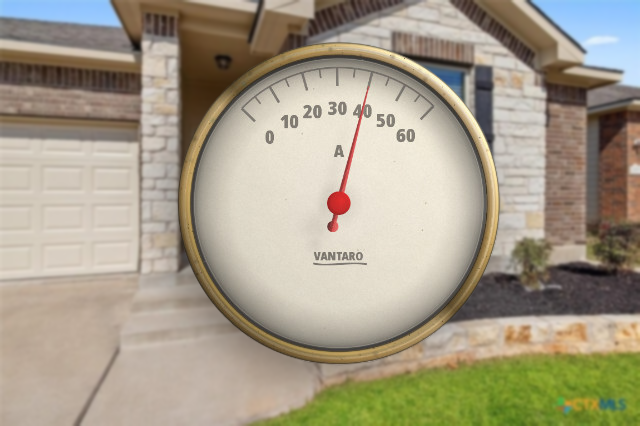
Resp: 40,A
